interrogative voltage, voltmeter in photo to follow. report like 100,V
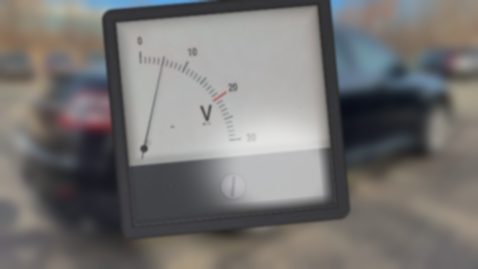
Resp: 5,V
